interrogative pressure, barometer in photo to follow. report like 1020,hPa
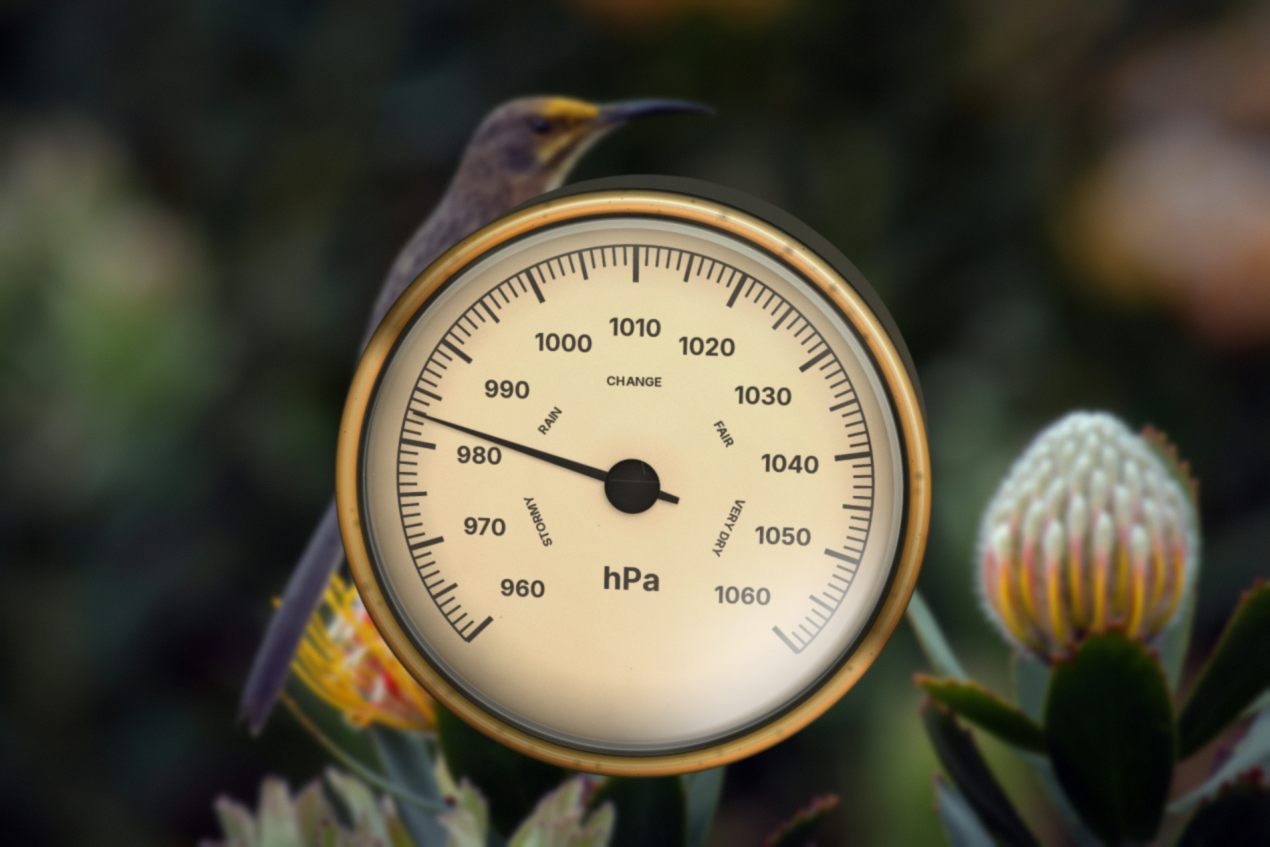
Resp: 983,hPa
